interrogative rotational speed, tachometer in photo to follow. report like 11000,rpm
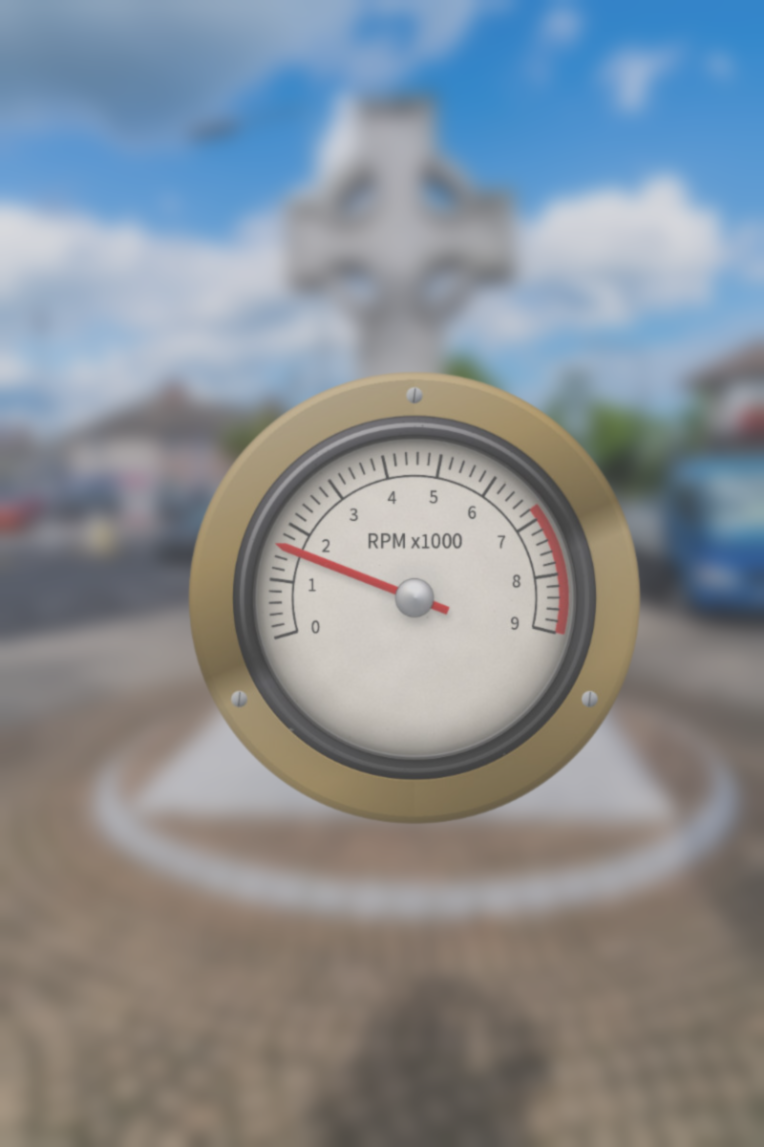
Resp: 1600,rpm
